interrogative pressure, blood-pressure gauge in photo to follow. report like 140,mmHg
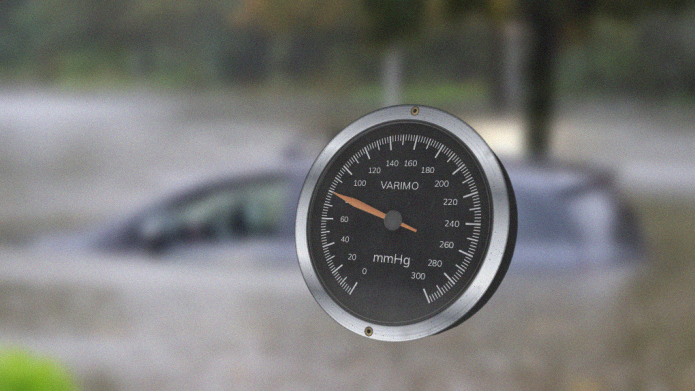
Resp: 80,mmHg
